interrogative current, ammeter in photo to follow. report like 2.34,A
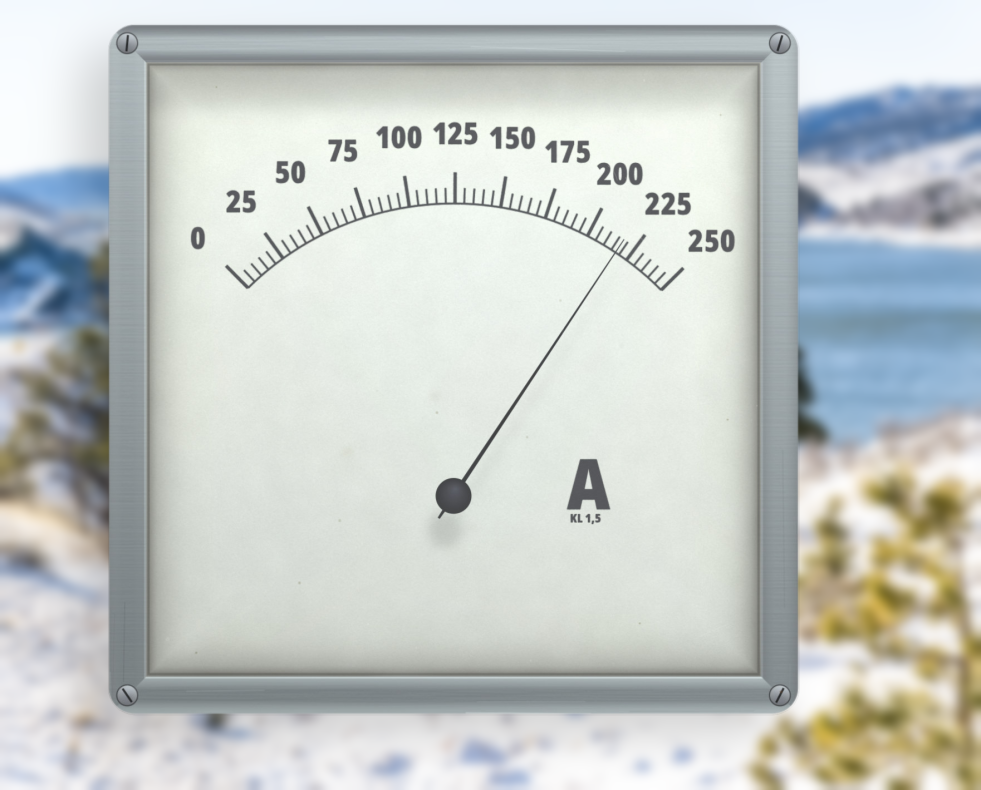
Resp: 217.5,A
